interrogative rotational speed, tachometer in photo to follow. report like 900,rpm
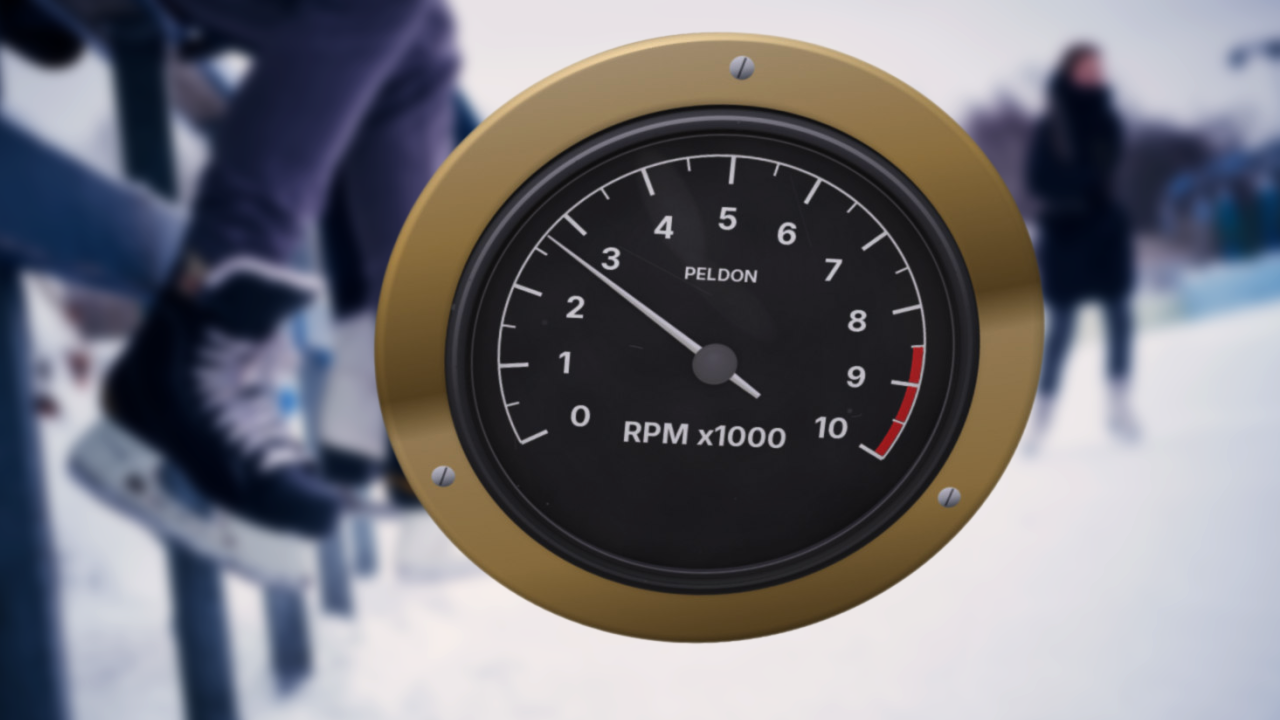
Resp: 2750,rpm
